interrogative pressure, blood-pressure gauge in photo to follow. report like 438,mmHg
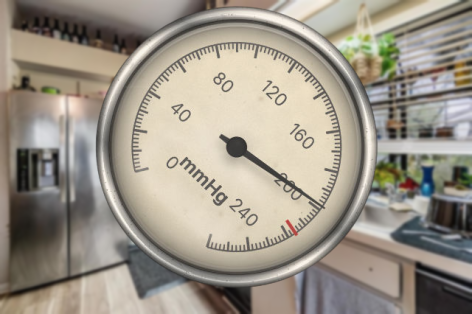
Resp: 198,mmHg
